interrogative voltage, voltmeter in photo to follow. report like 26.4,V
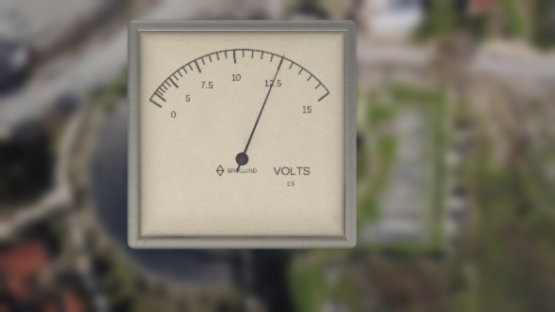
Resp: 12.5,V
